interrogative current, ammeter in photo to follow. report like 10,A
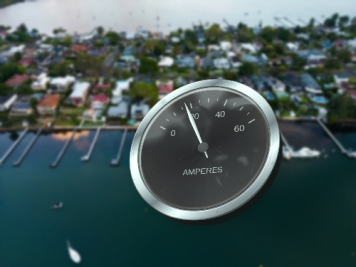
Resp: 17.5,A
